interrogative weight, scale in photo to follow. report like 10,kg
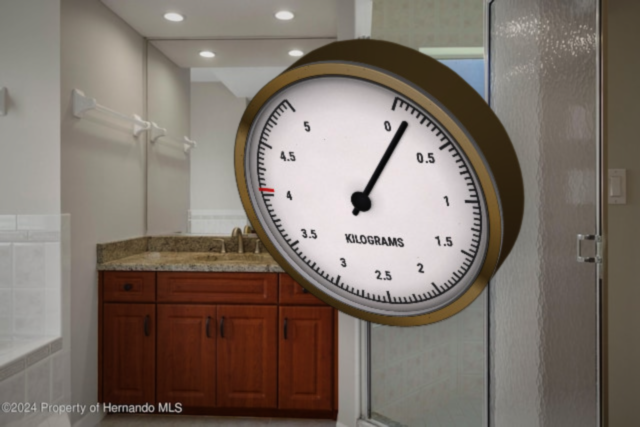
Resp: 0.15,kg
